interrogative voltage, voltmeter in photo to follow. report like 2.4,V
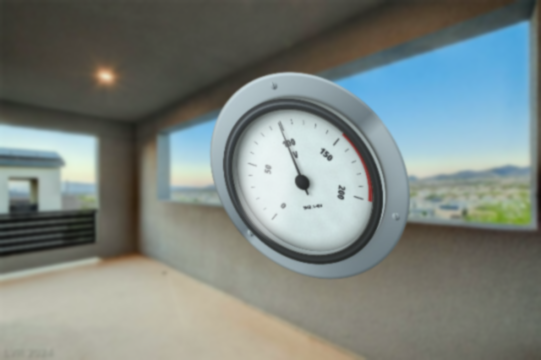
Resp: 100,V
